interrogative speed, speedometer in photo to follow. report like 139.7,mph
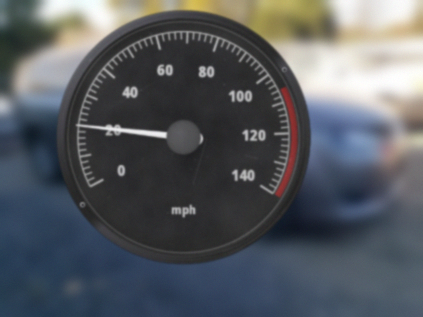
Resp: 20,mph
